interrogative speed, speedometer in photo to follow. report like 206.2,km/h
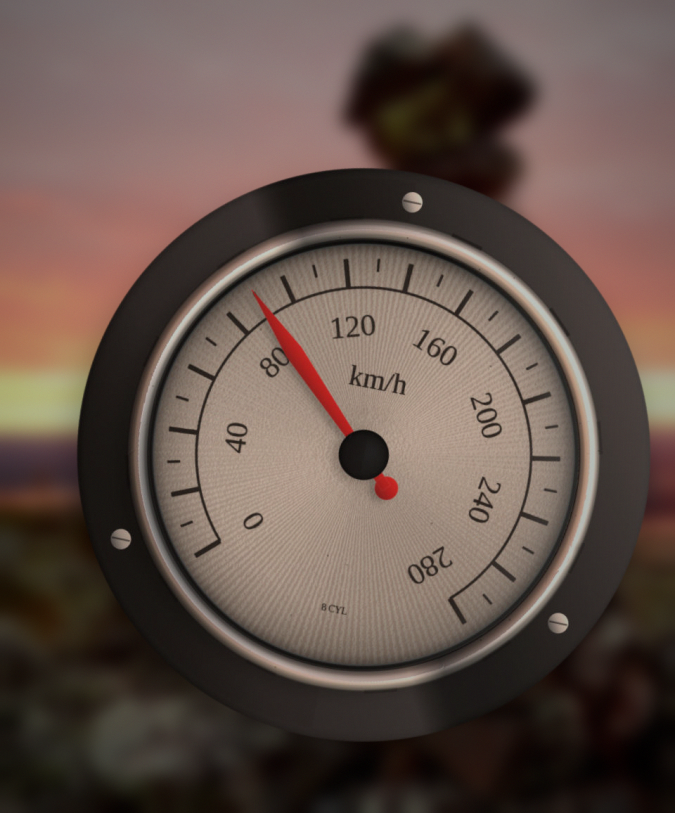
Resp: 90,km/h
